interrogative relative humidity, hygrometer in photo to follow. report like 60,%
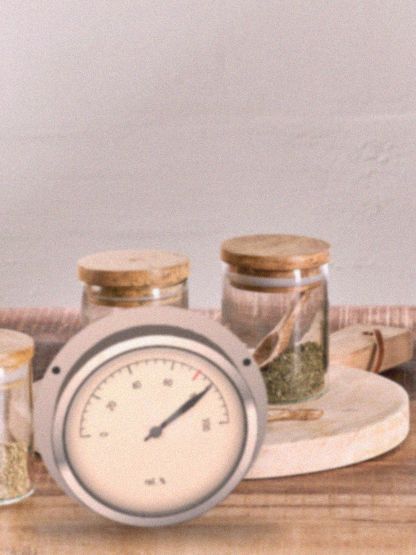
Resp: 80,%
